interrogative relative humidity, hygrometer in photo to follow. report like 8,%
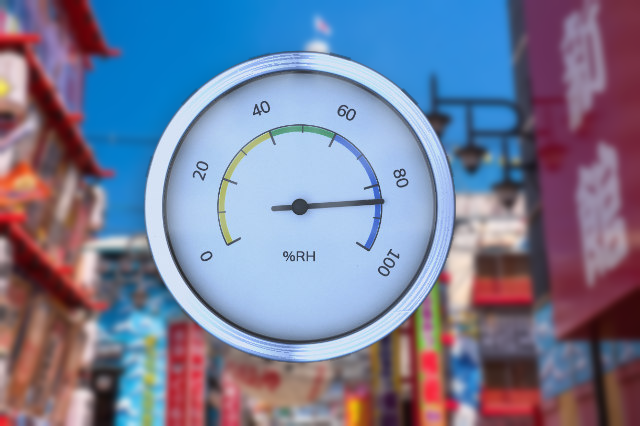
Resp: 85,%
